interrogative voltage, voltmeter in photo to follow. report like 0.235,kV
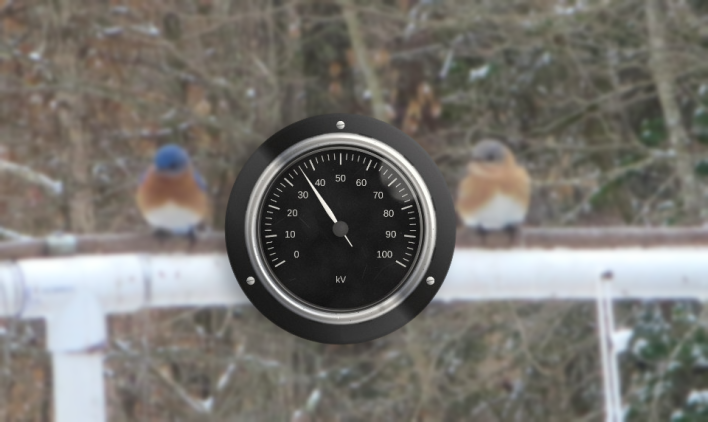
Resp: 36,kV
